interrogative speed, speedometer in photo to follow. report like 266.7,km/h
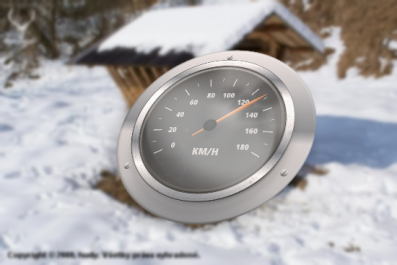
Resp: 130,km/h
